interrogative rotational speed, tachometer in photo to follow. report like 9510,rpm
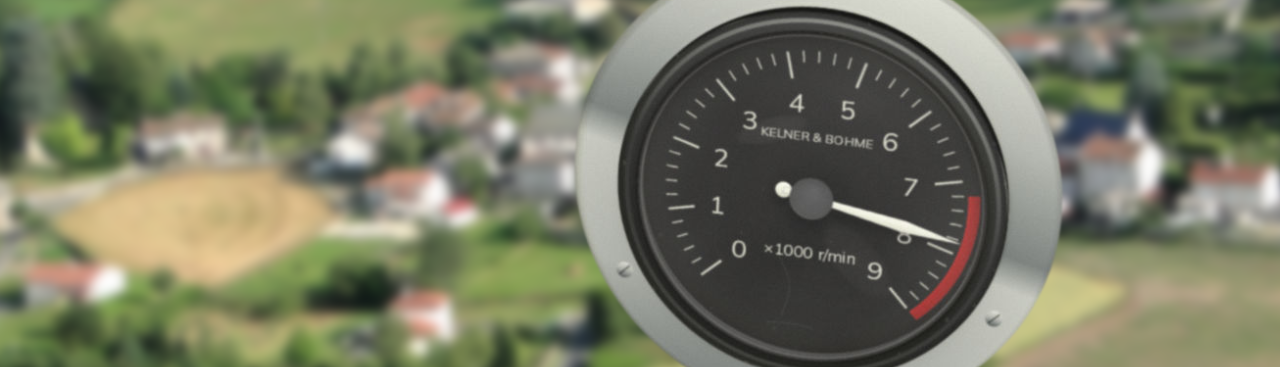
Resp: 7800,rpm
